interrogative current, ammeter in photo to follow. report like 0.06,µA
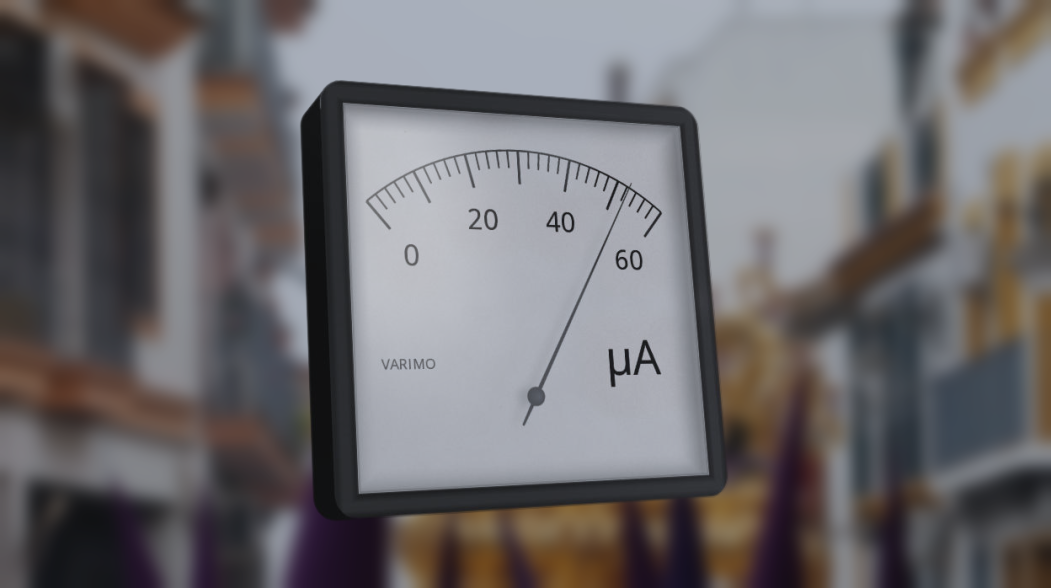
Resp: 52,µA
